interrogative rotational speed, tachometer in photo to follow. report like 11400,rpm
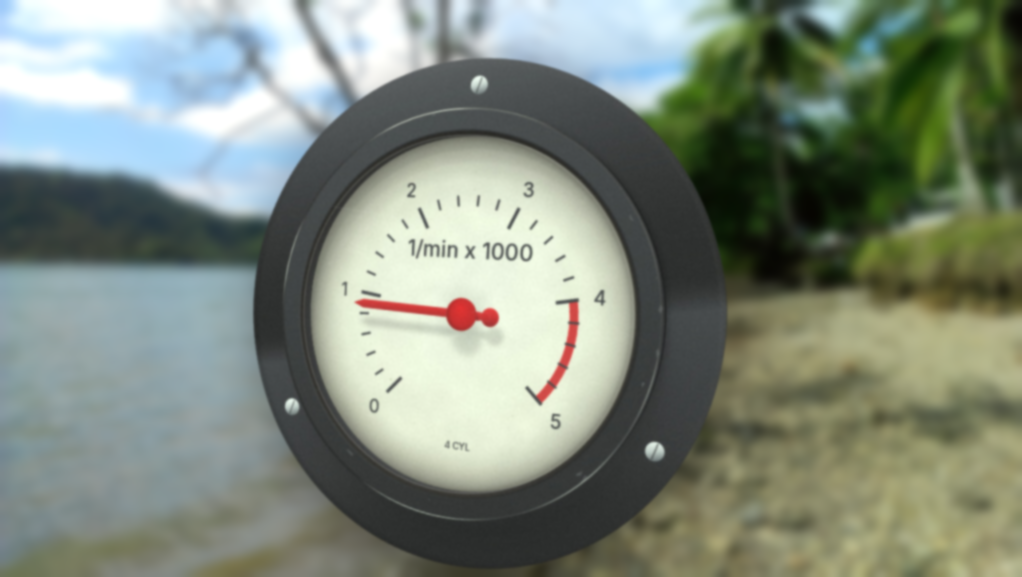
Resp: 900,rpm
